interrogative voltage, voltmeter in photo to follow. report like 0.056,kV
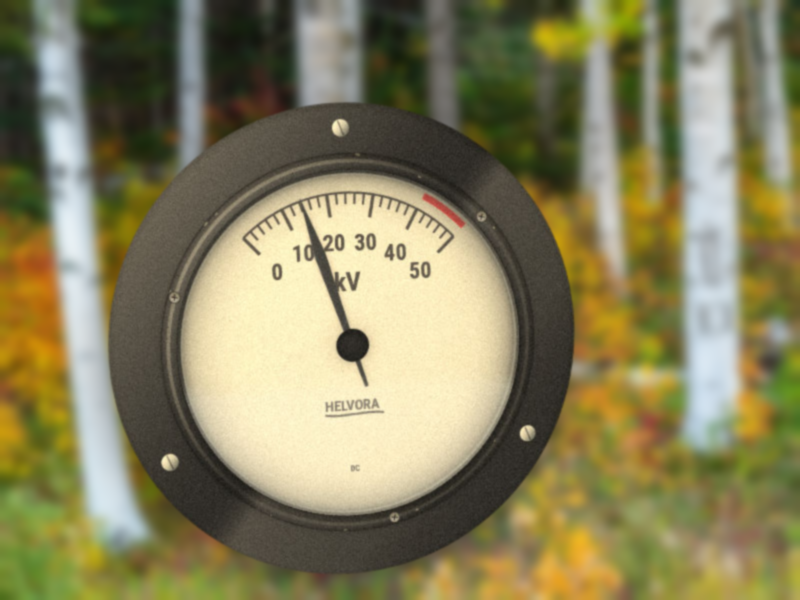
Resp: 14,kV
